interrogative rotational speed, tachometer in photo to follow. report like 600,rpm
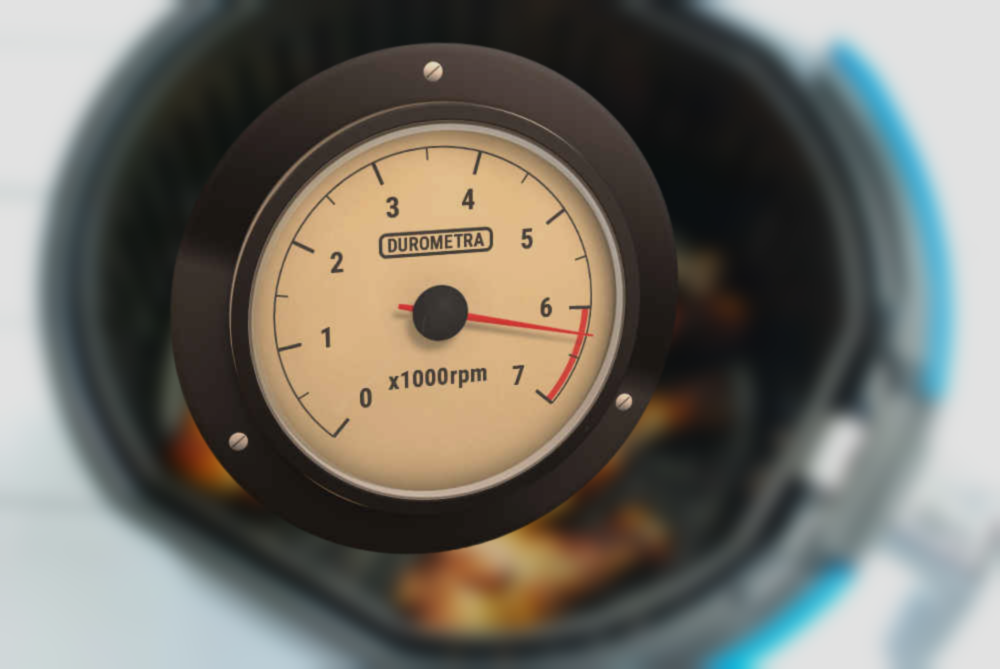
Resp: 6250,rpm
